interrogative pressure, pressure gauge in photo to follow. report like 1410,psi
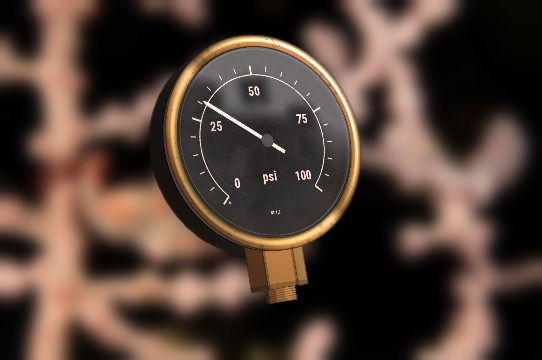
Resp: 30,psi
